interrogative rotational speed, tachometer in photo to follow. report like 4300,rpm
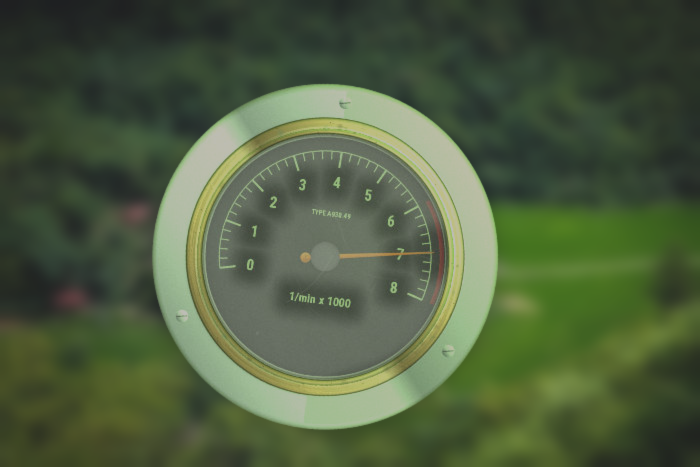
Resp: 7000,rpm
